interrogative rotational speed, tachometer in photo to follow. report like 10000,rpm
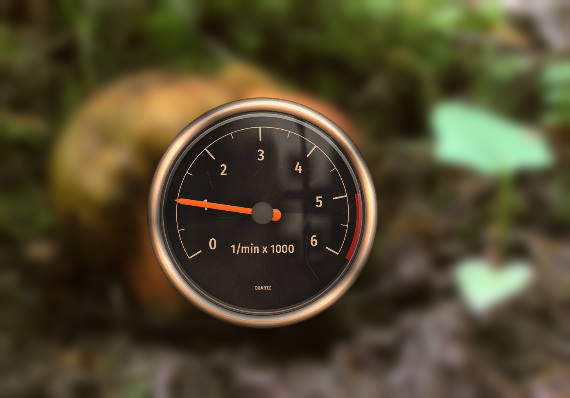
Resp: 1000,rpm
